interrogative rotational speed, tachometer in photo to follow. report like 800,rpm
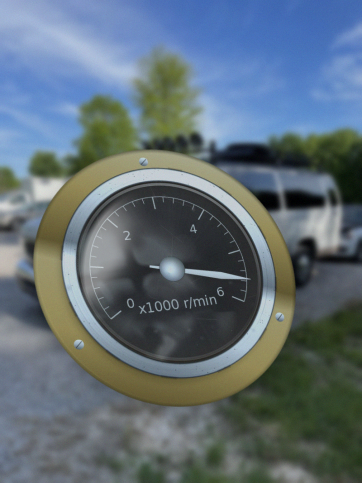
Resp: 5600,rpm
